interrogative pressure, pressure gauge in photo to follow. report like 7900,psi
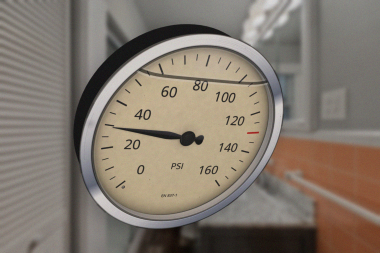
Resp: 30,psi
